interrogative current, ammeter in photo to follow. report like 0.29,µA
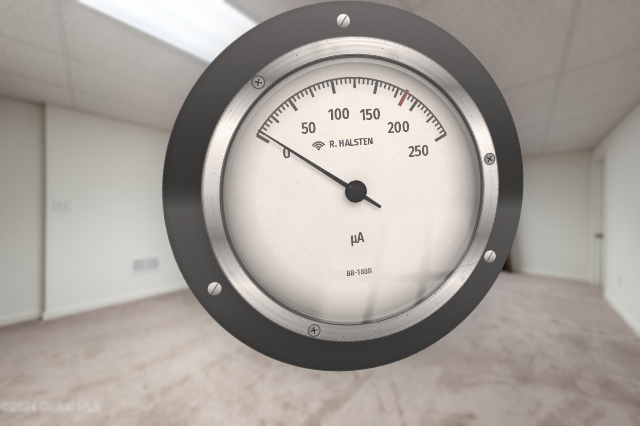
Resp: 5,µA
